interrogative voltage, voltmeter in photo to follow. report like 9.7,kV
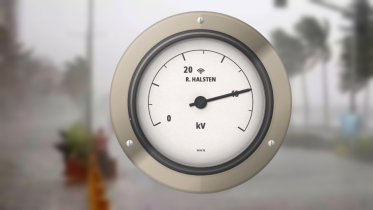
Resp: 40,kV
